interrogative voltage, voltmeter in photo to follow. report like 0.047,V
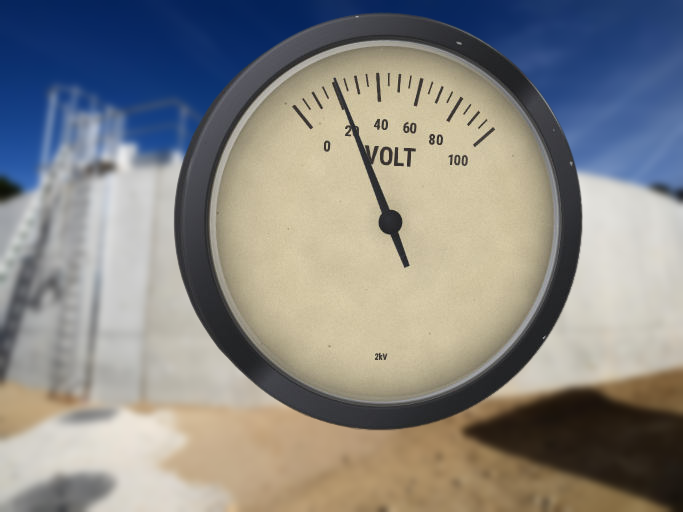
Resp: 20,V
